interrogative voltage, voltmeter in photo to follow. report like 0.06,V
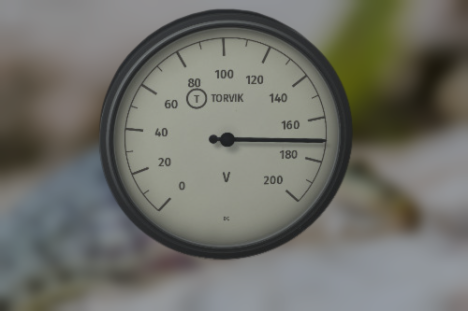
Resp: 170,V
